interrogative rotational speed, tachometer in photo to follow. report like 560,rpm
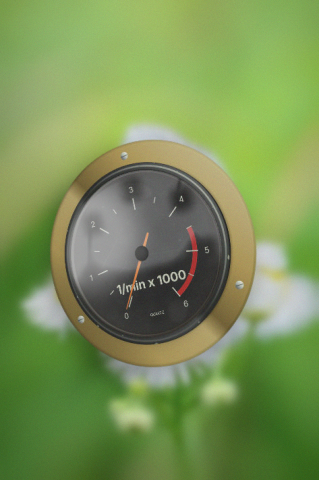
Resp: 0,rpm
